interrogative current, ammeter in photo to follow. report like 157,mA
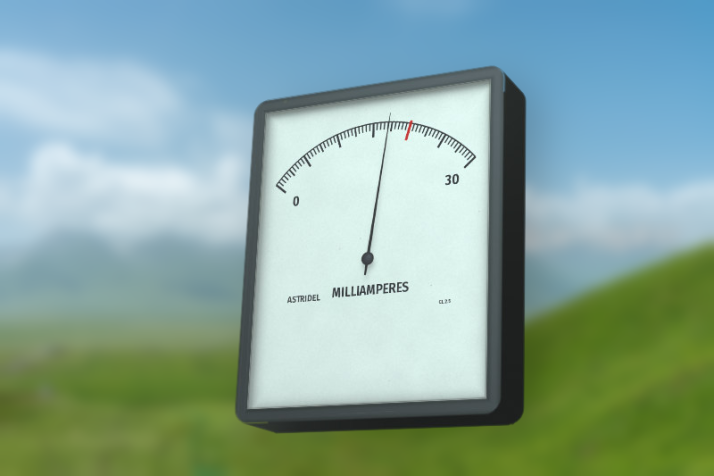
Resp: 17.5,mA
